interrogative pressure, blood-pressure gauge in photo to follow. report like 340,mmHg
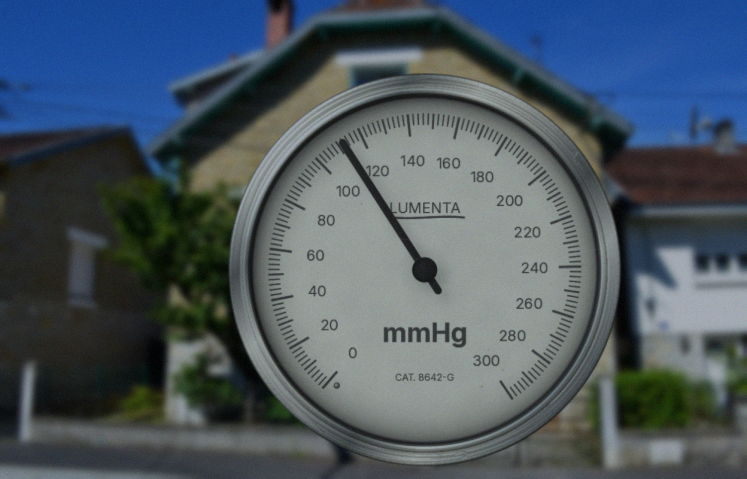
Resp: 112,mmHg
